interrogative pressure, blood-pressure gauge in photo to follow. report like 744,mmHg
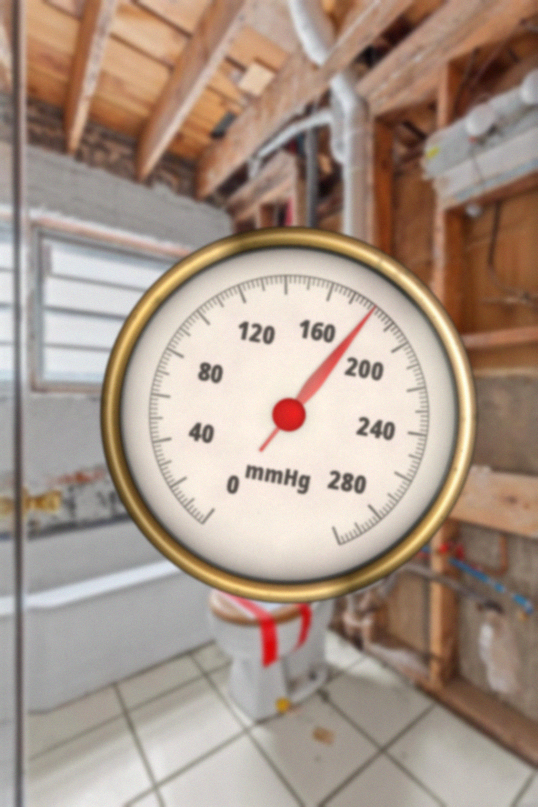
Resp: 180,mmHg
